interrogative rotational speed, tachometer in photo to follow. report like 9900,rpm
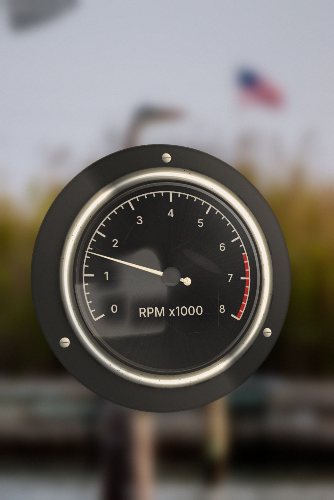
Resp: 1500,rpm
